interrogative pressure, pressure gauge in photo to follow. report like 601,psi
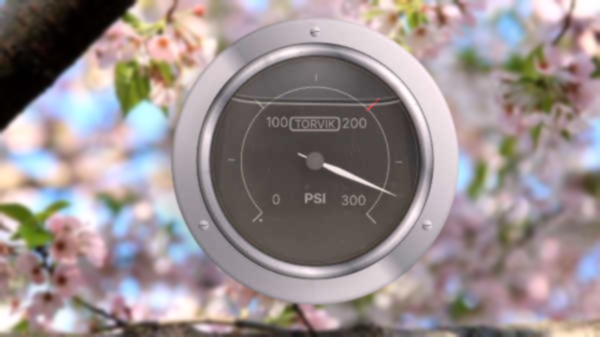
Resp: 275,psi
